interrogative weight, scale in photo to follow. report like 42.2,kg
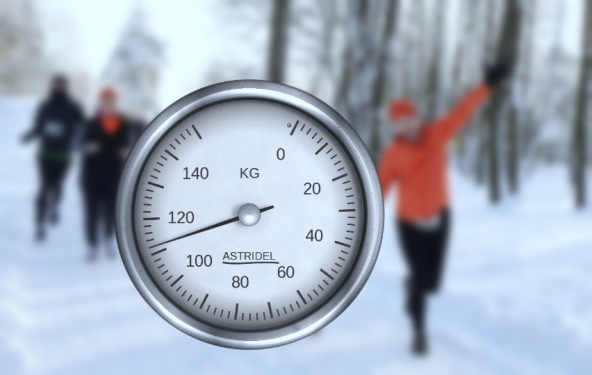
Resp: 112,kg
